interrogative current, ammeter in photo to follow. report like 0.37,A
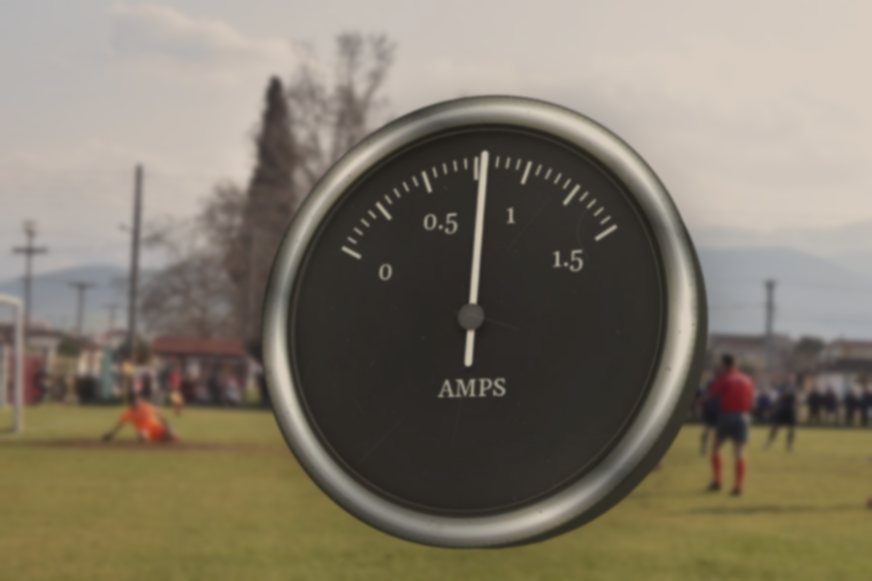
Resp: 0.8,A
